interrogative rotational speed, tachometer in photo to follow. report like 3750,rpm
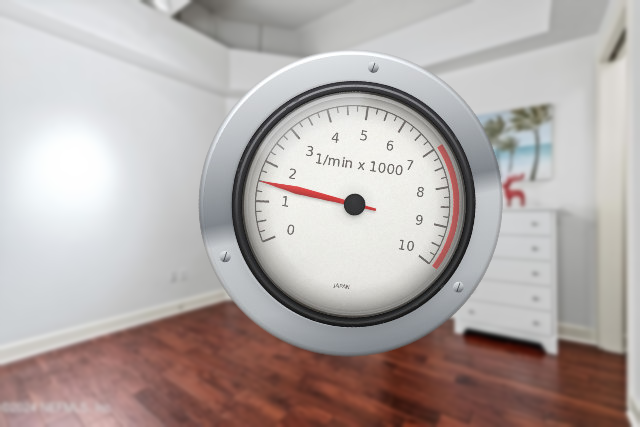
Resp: 1500,rpm
